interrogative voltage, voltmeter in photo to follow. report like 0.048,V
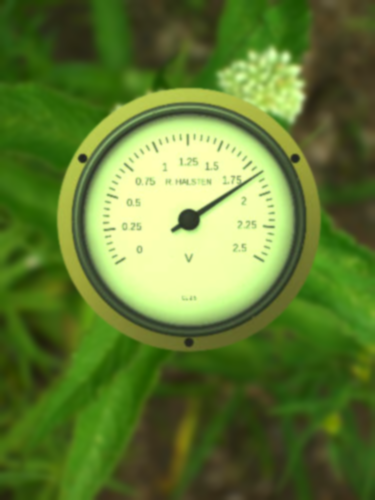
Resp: 1.85,V
